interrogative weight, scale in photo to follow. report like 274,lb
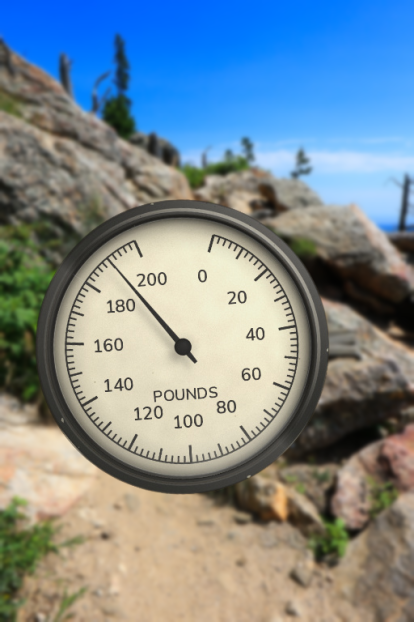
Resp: 190,lb
